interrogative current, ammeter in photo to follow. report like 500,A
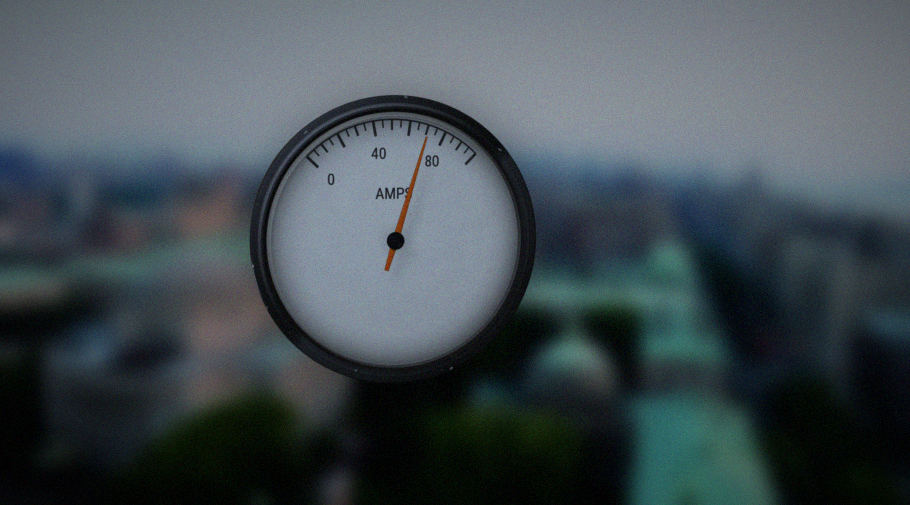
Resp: 70,A
